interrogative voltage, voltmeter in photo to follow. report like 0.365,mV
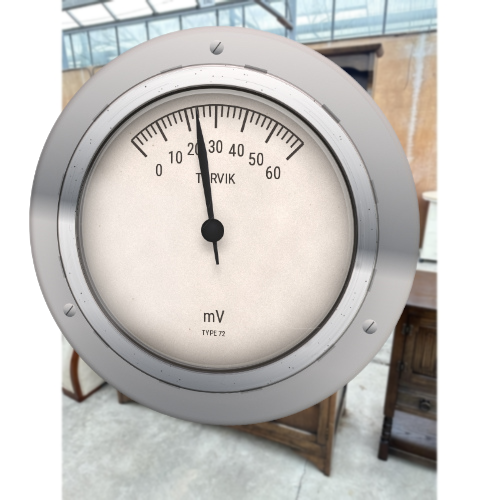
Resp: 24,mV
